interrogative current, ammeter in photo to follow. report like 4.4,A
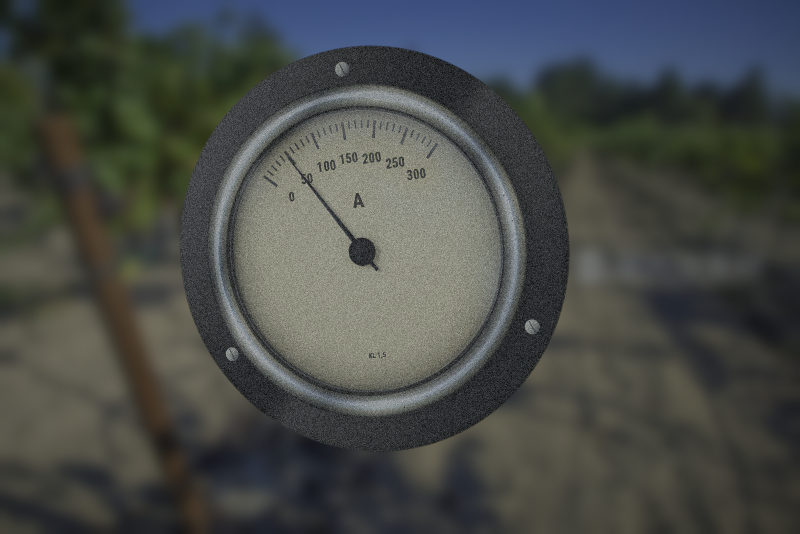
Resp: 50,A
